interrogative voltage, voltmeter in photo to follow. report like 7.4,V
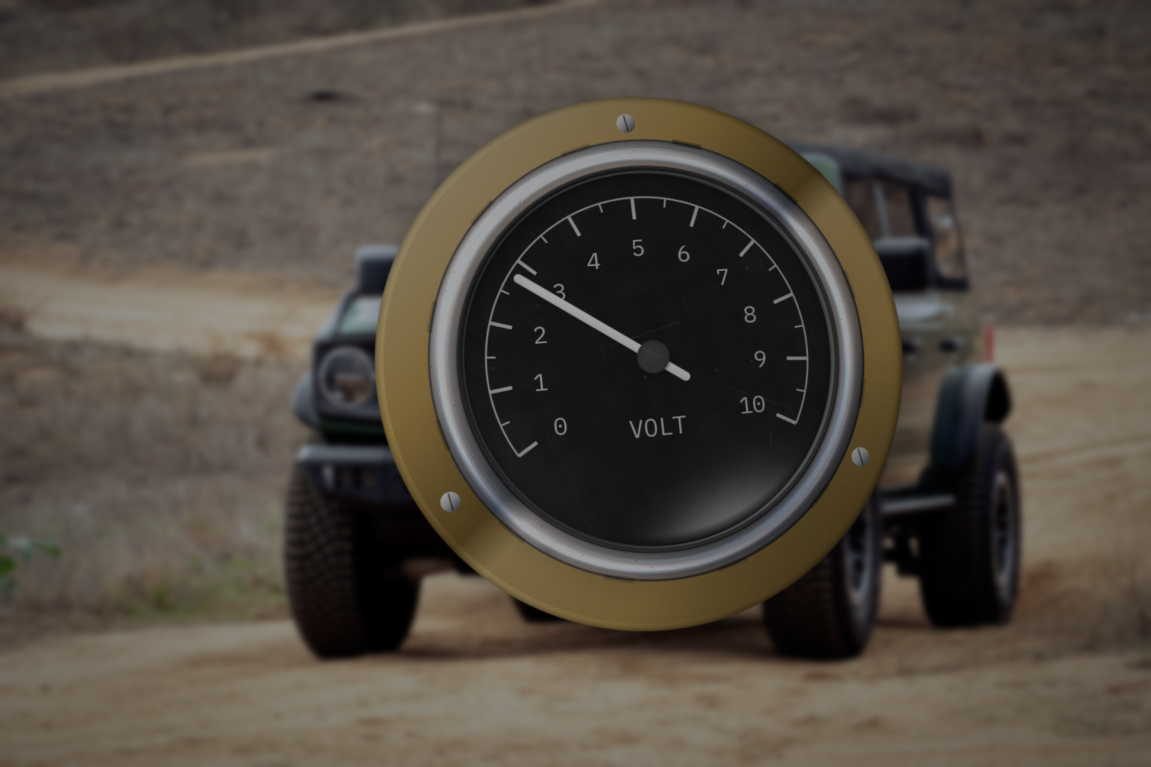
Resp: 2.75,V
